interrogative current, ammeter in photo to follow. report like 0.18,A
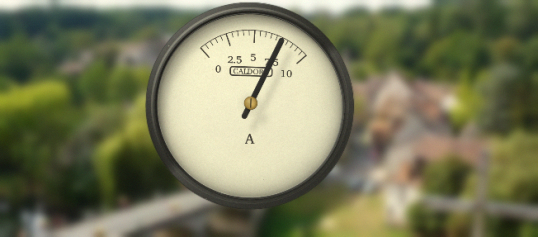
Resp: 7.5,A
